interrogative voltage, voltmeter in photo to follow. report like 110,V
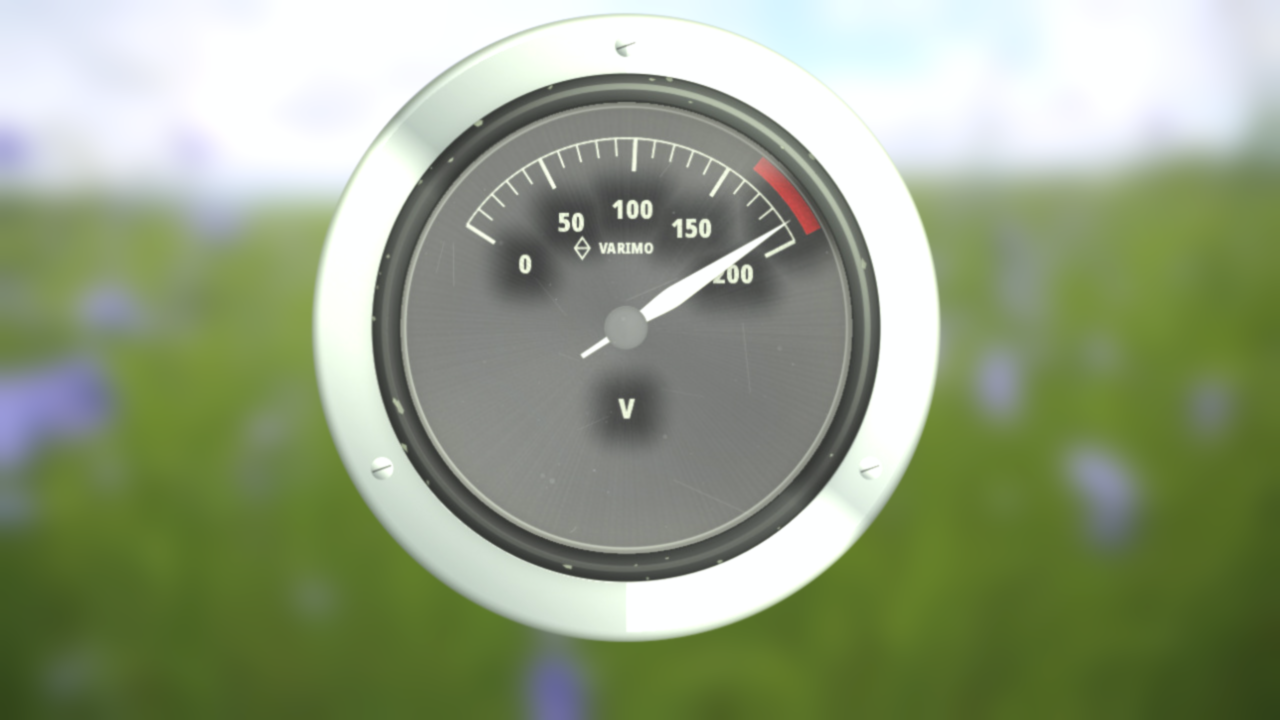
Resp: 190,V
